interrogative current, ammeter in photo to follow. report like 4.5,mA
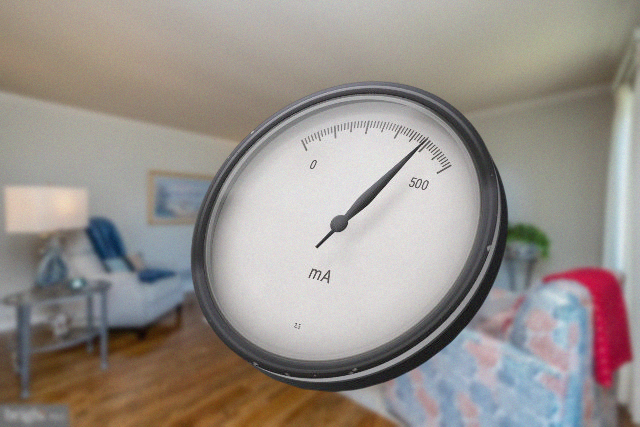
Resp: 400,mA
